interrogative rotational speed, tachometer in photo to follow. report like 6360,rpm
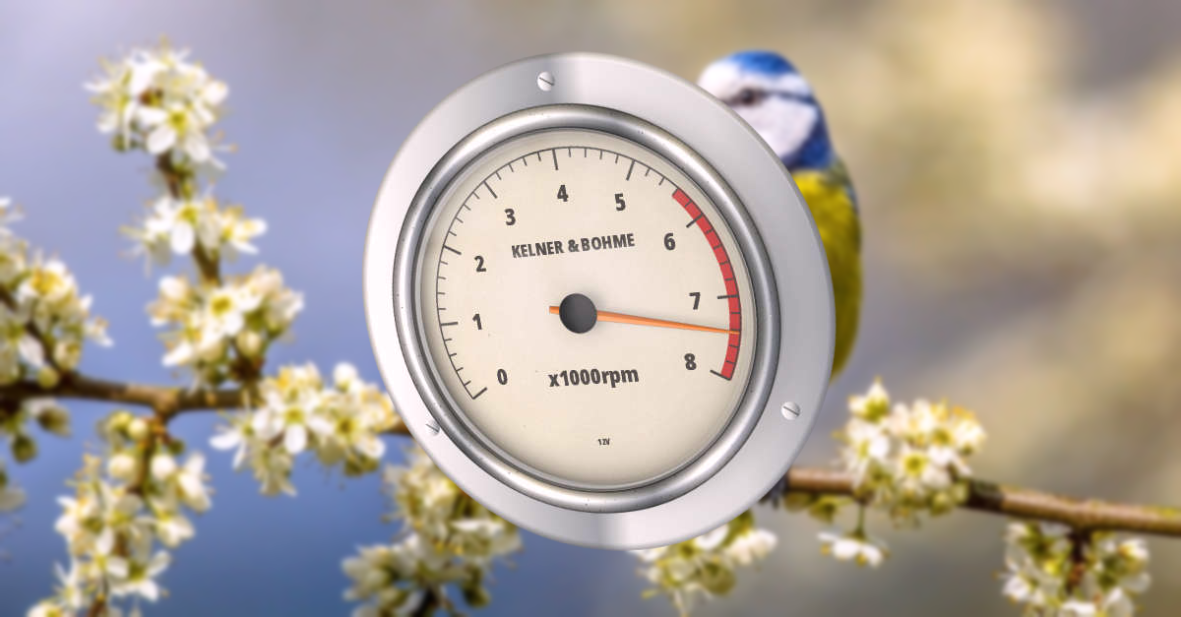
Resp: 7400,rpm
